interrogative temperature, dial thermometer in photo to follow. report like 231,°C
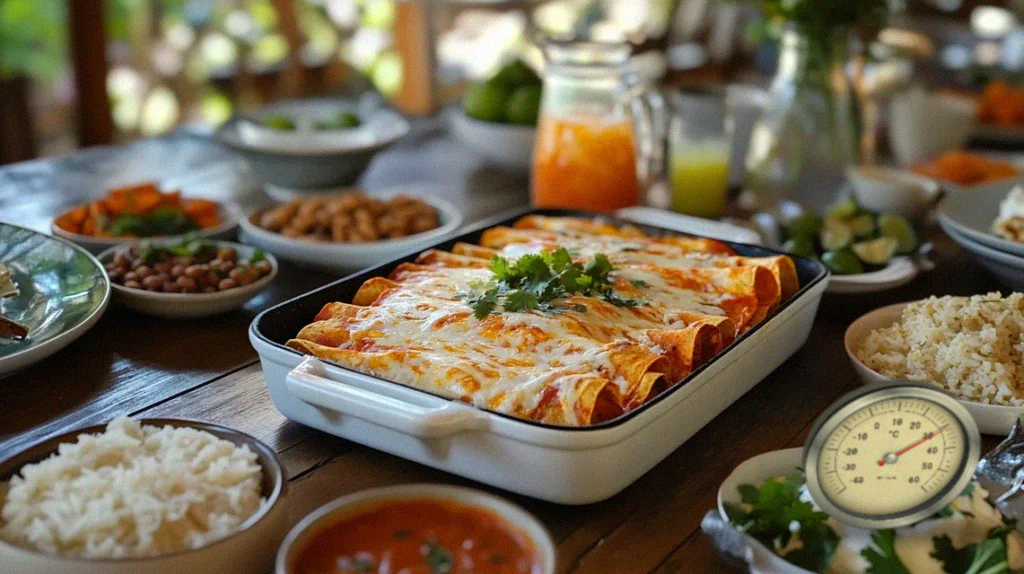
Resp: 30,°C
